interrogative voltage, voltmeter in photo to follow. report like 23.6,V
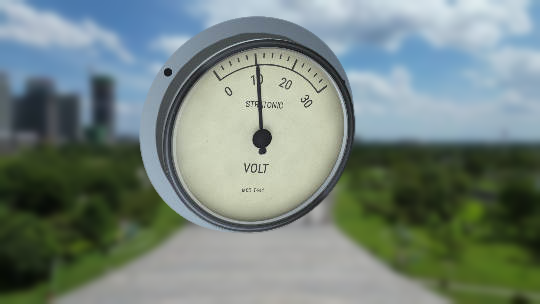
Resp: 10,V
